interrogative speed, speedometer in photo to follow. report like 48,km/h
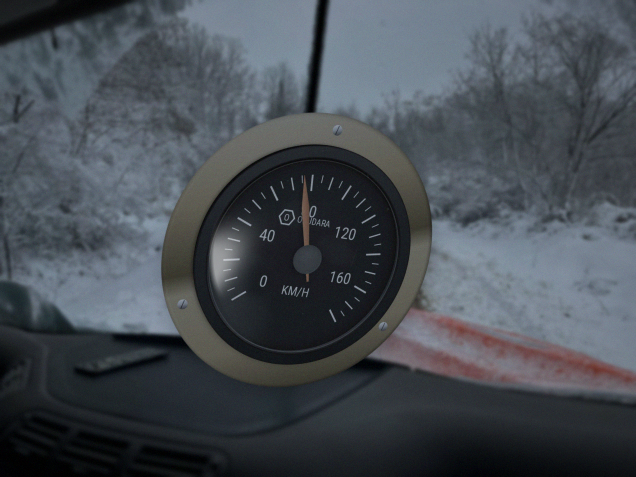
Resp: 75,km/h
